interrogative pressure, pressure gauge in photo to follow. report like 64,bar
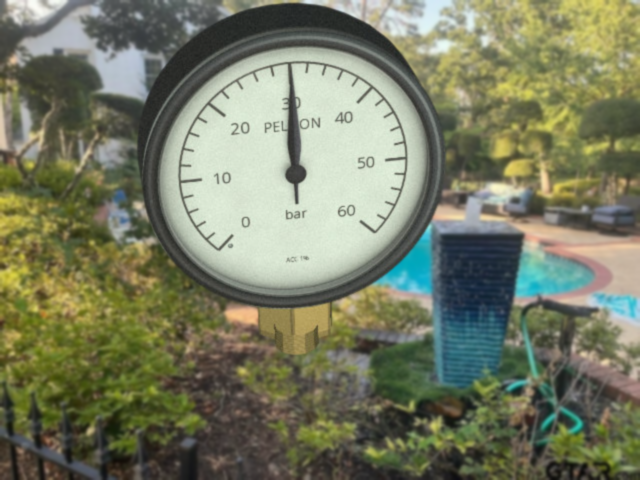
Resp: 30,bar
